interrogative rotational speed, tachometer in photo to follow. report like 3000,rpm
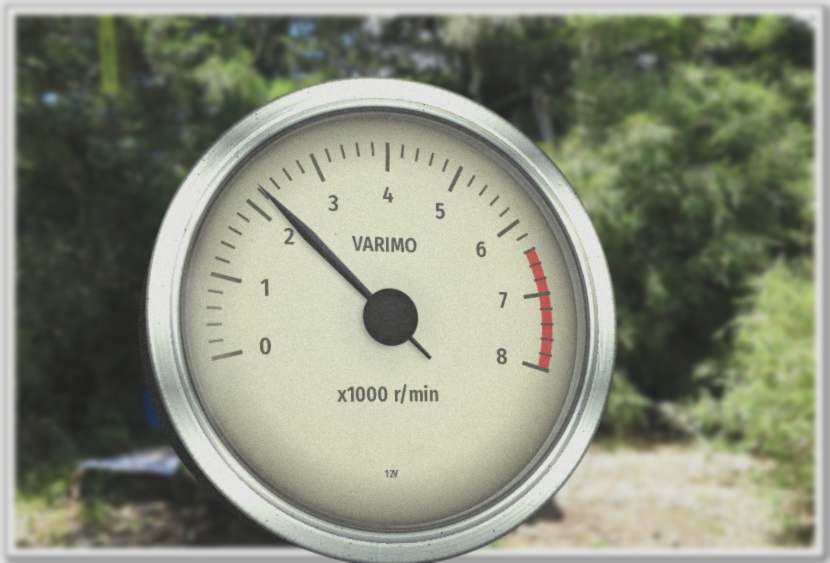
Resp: 2200,rpm
